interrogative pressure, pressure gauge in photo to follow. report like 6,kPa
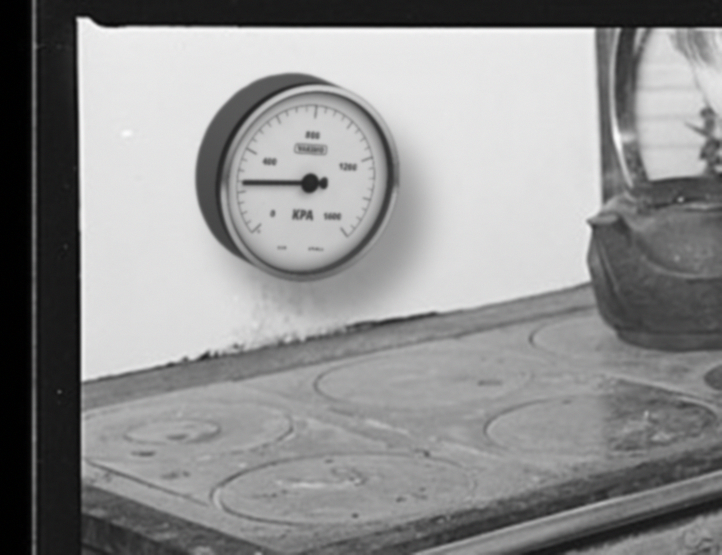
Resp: 250,kPa
